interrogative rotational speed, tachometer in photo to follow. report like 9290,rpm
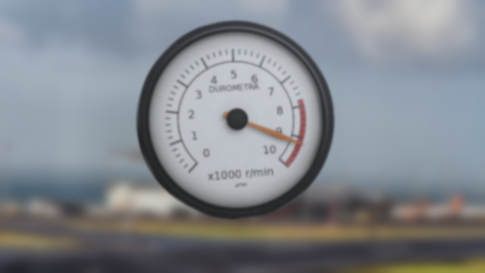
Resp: 9200,rpm
